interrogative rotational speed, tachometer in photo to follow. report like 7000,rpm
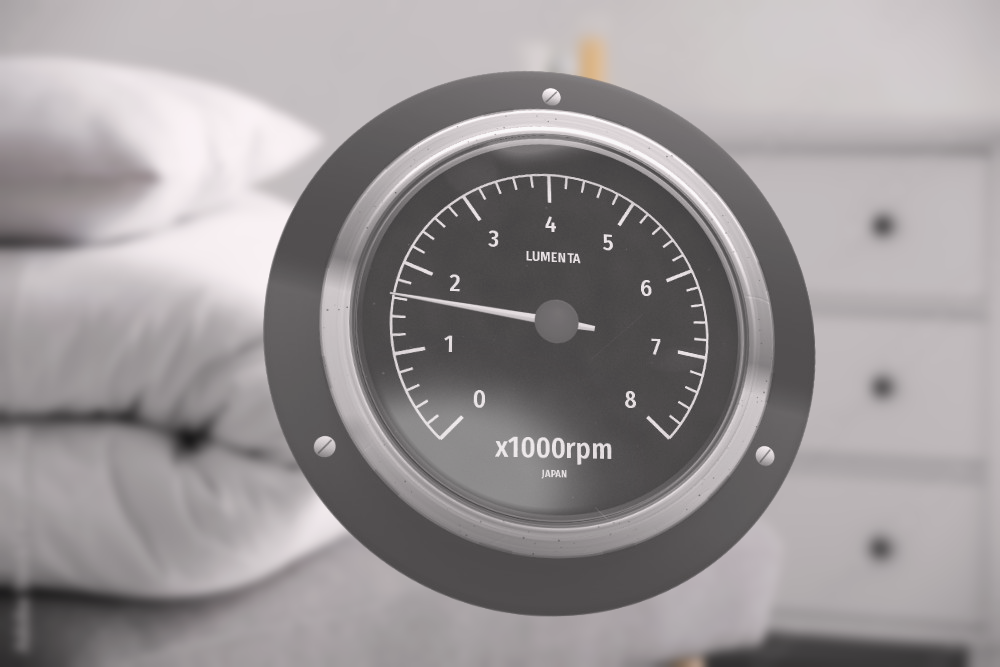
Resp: 1600,rpm
